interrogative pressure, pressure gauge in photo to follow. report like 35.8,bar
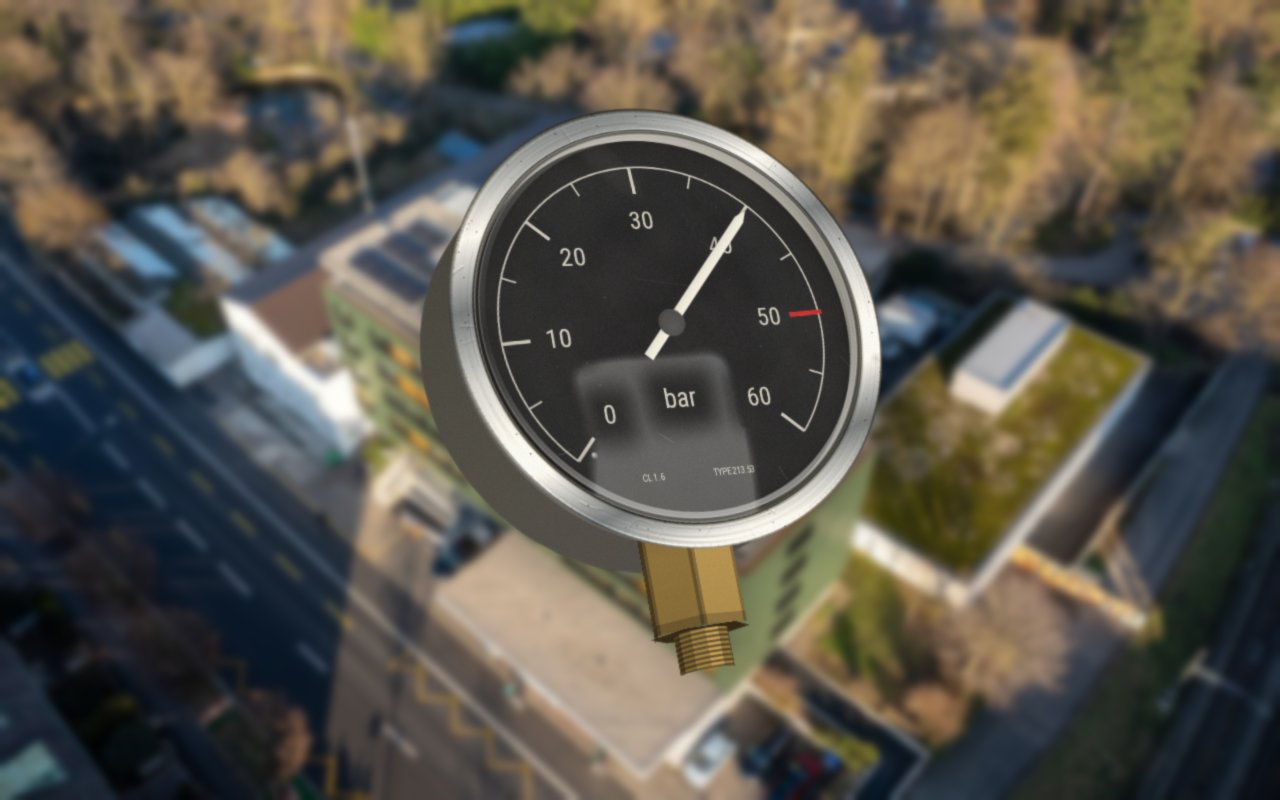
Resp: 40,bar
